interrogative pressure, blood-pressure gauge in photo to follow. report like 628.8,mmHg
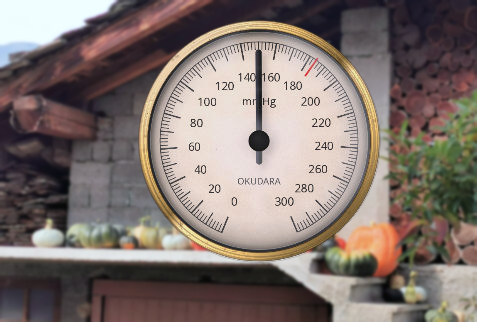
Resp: 150,mmHg
